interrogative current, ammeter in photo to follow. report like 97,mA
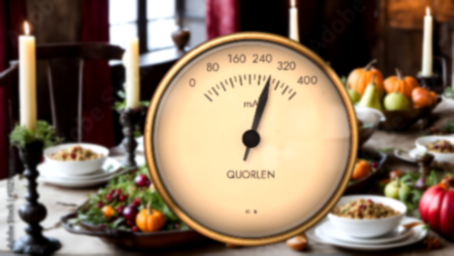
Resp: 280,mA
